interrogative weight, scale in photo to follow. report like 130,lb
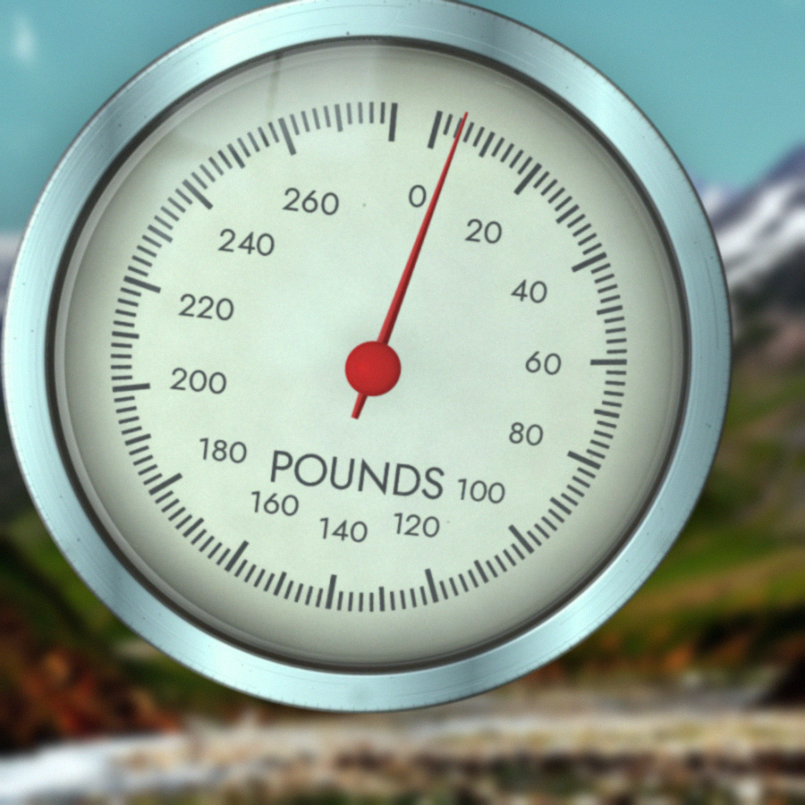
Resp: 4,lb
